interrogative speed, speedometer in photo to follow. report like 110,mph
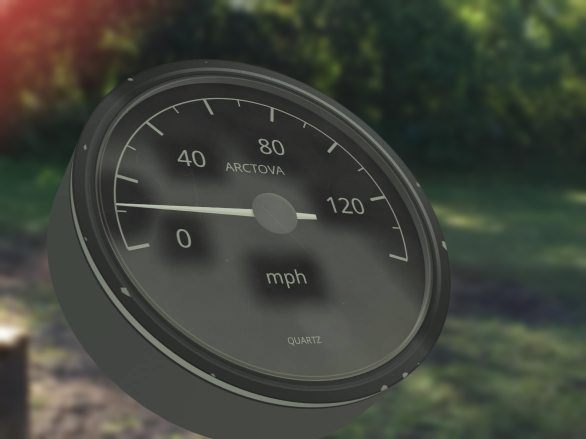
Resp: 10,mph
